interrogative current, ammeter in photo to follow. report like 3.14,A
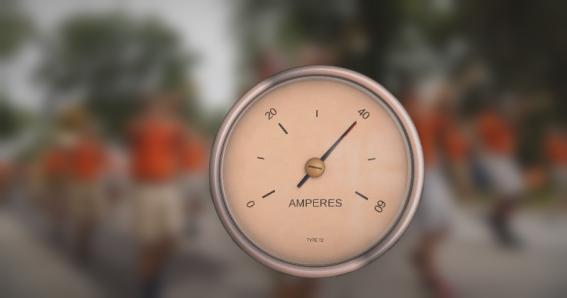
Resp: 40,A
